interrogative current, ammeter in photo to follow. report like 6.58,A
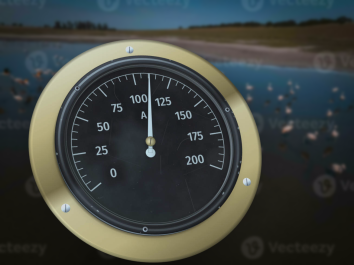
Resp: 110,A
